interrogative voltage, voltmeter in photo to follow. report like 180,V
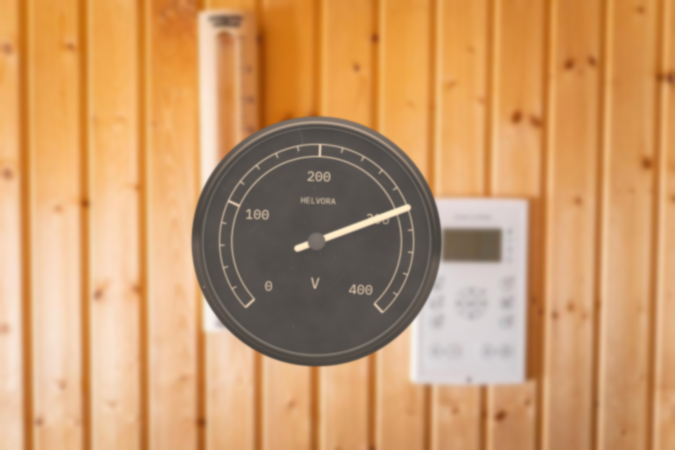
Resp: 300,V
